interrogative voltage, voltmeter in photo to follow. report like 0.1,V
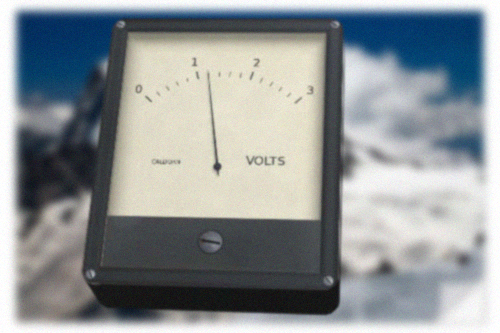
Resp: 1.2,V
